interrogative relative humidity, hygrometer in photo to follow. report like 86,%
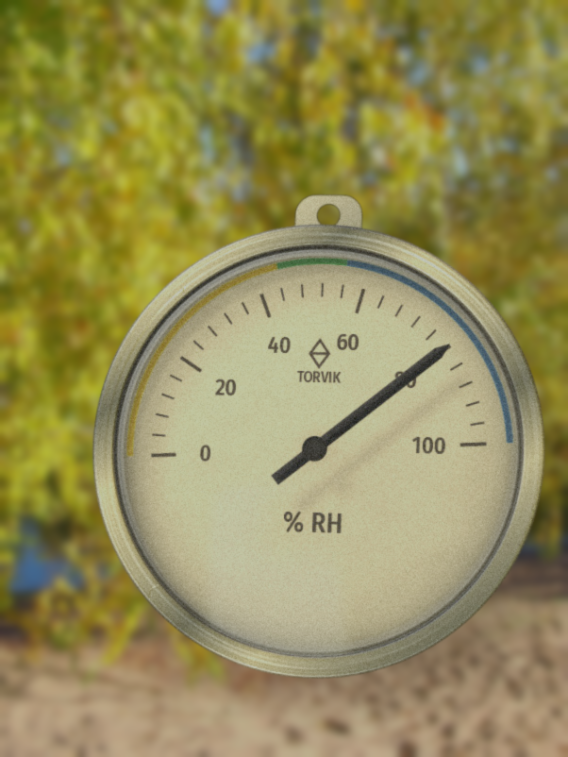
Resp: 80,%
